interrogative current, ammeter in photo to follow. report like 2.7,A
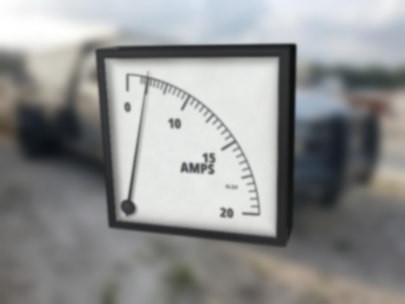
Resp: 5,A
